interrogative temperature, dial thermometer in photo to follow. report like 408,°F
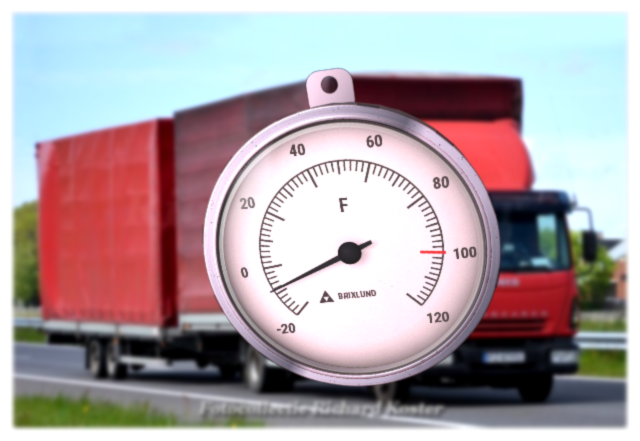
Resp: -8,°F
